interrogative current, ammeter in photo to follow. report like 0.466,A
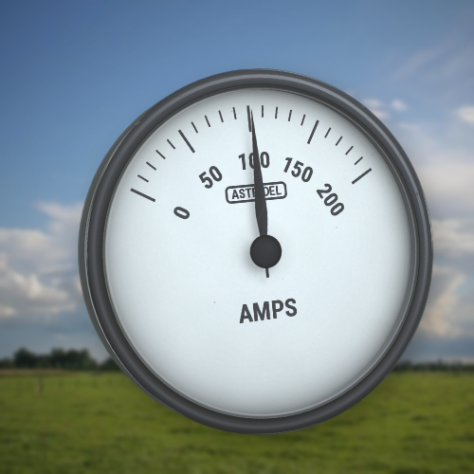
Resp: 100,A
